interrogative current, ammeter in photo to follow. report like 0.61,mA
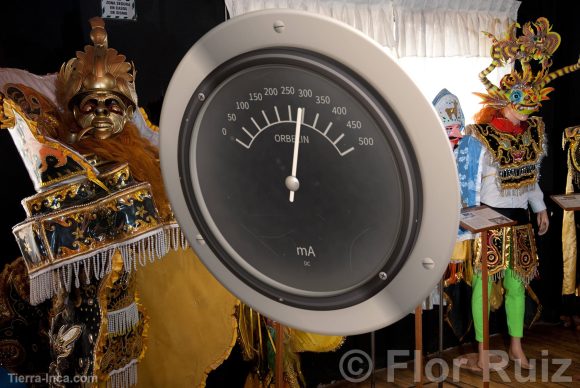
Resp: 300,mA
